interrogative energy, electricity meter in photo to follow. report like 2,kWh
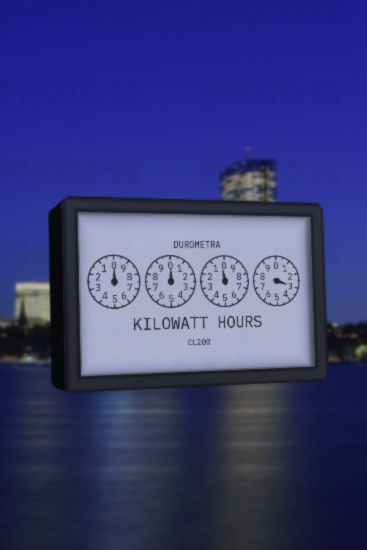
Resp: 3,kWh
